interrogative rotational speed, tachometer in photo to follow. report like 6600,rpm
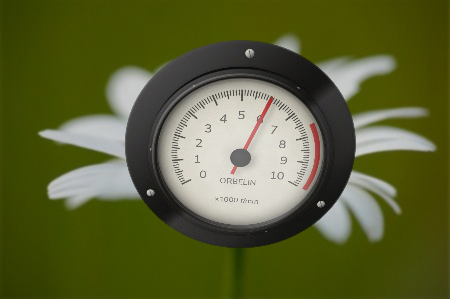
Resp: 6000,rpm
